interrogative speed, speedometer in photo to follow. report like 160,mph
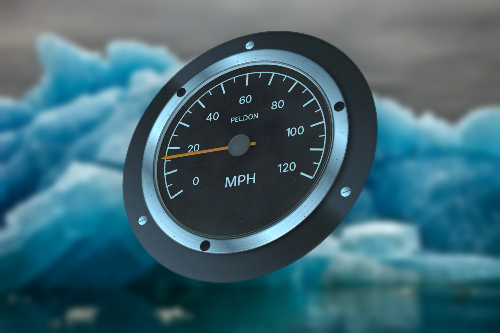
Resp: 15,mph
